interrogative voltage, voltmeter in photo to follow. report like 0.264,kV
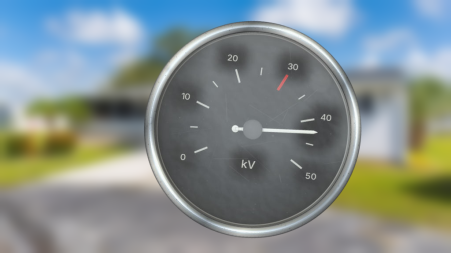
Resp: 42.5,kV
